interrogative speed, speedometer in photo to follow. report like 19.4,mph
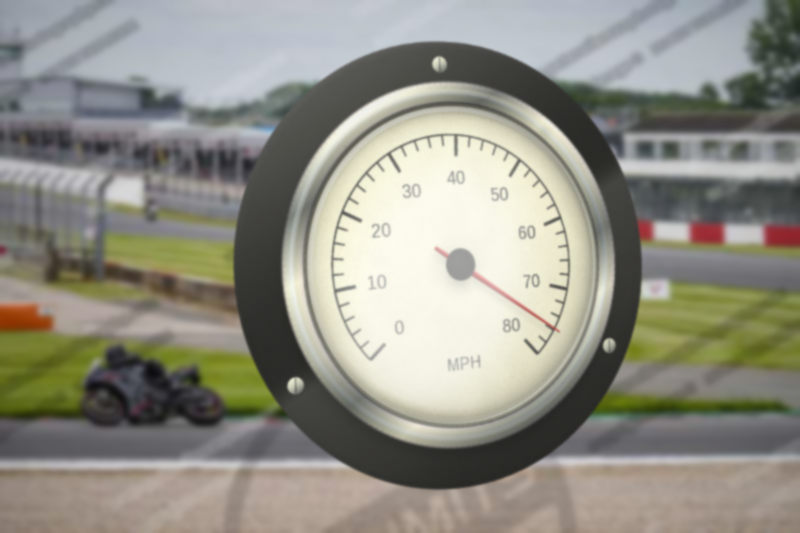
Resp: 76,mph
